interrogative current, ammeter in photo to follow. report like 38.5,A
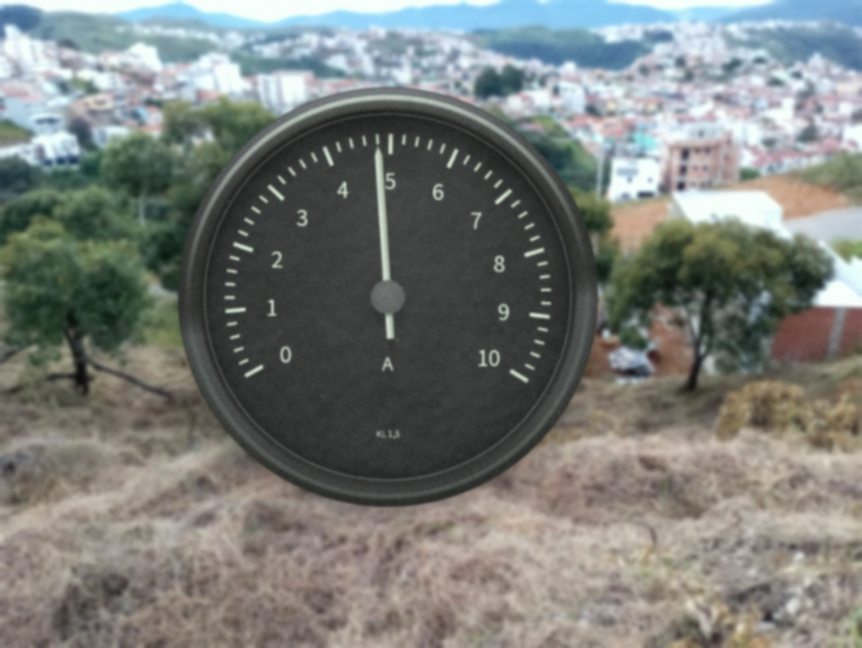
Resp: 4.8,A
